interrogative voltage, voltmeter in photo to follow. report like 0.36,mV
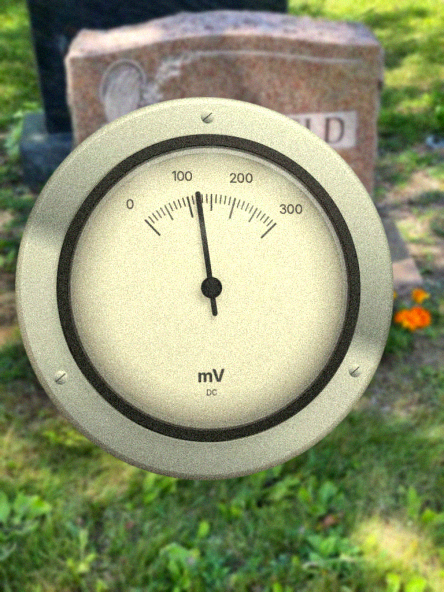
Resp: 120,mV
